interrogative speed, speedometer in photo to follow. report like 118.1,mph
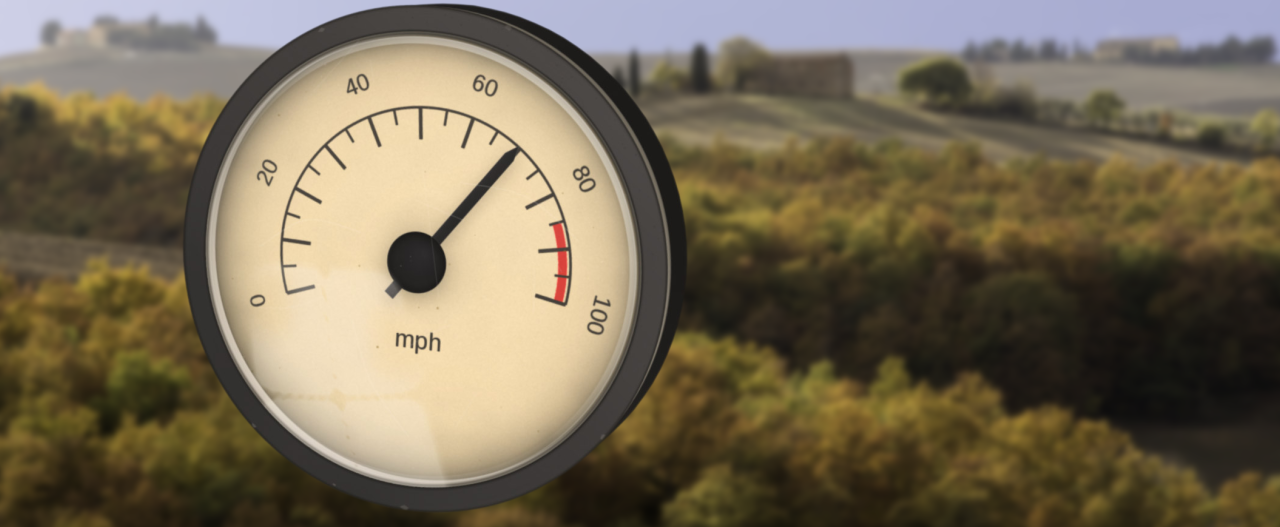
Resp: 70,mph
